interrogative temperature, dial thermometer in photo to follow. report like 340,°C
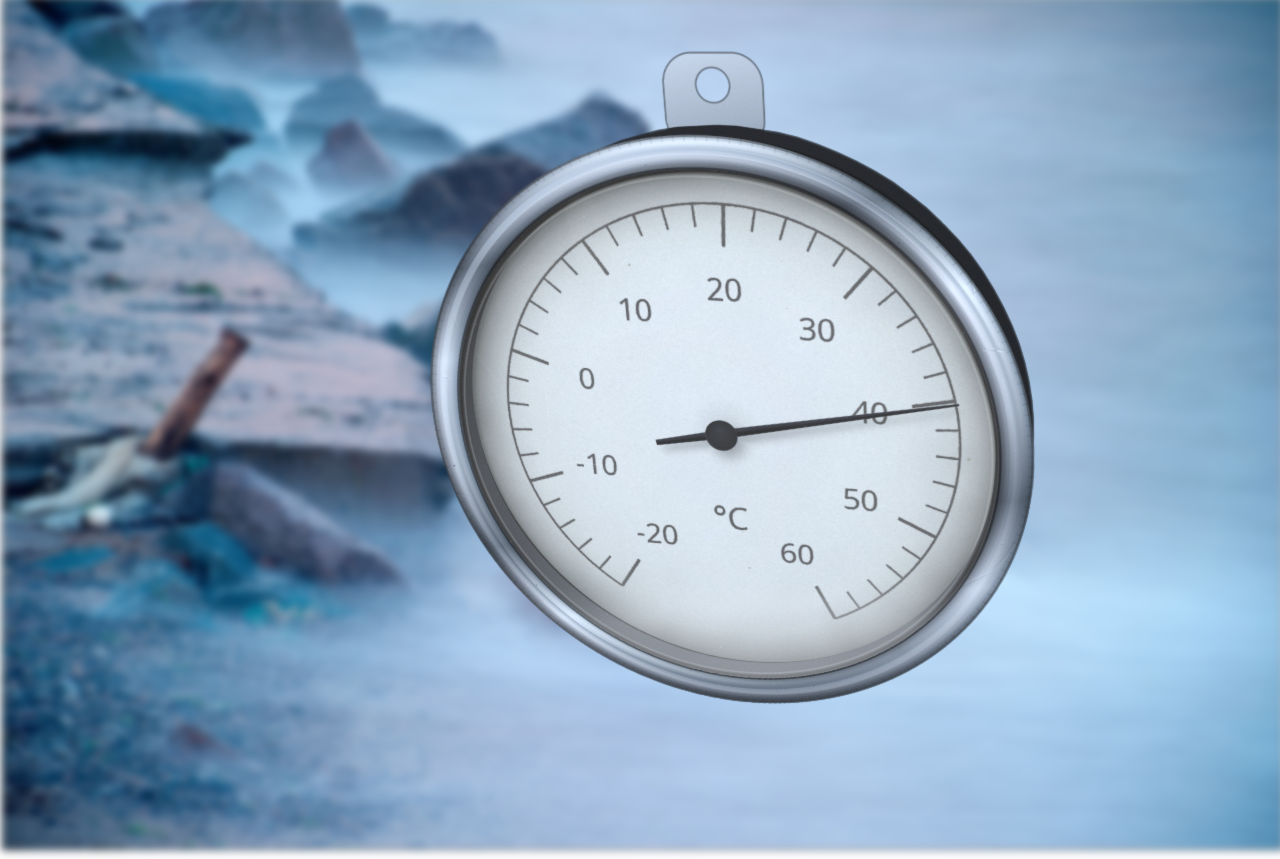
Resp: 40,°C
